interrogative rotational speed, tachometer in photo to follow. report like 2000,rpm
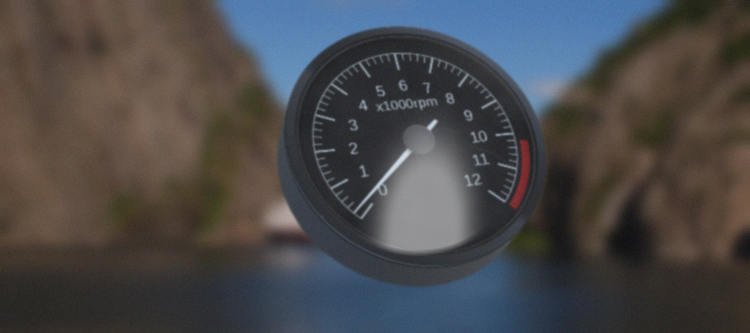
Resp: 200,rpm
